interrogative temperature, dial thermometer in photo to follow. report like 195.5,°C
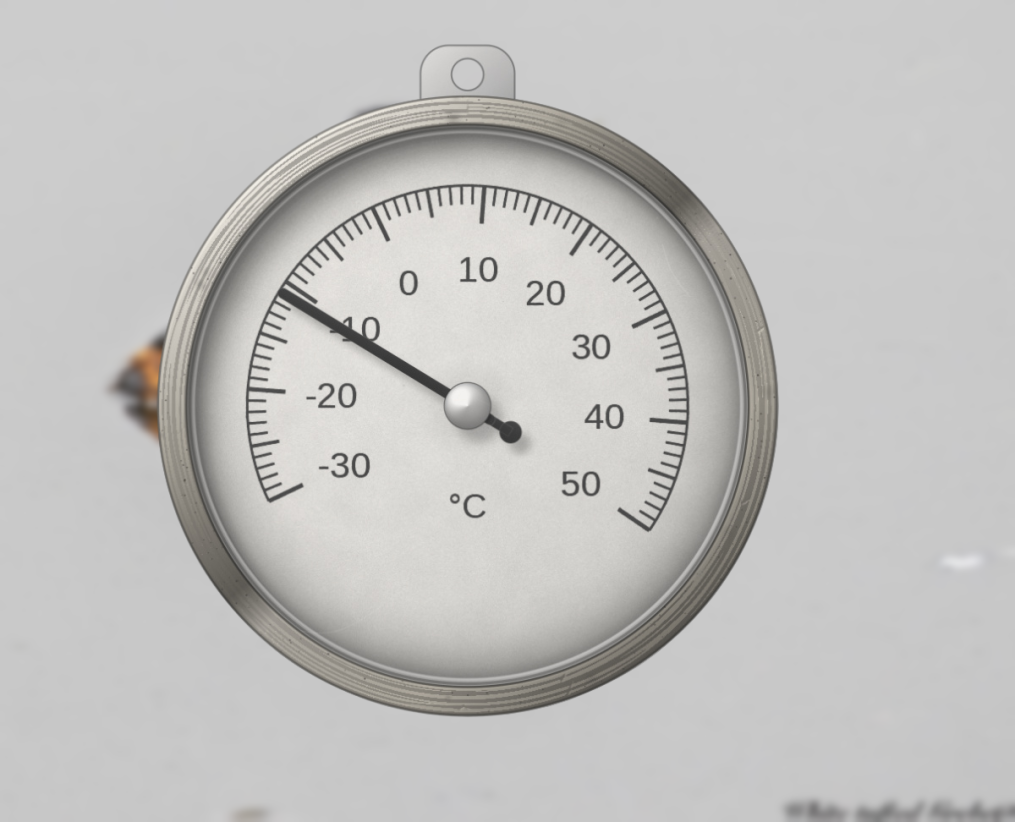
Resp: -11,°C
